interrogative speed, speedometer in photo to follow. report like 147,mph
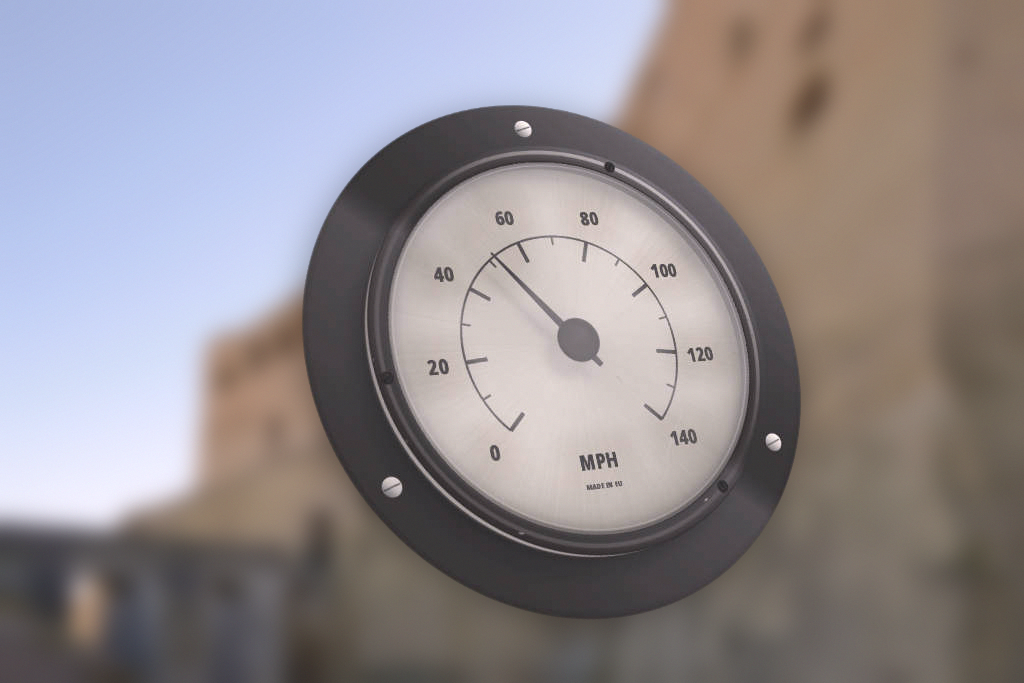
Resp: 50,mph
